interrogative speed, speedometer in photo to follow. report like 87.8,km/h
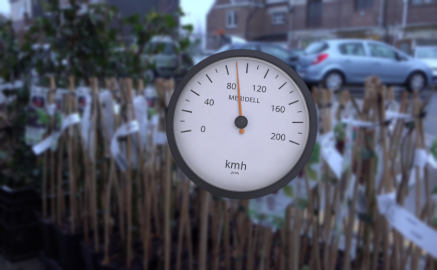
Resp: 90,km/h
